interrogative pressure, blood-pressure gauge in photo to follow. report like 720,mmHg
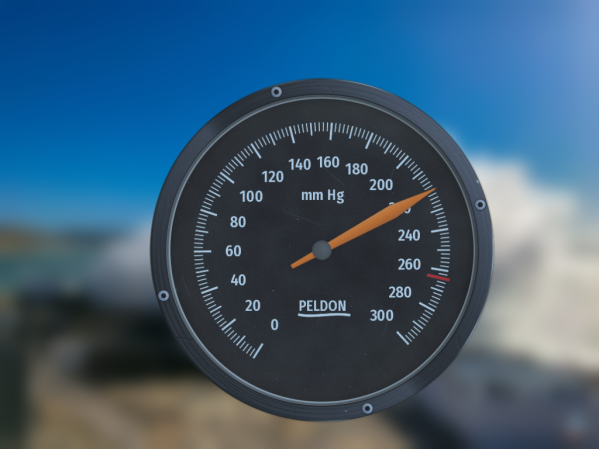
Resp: 220,mmHg
